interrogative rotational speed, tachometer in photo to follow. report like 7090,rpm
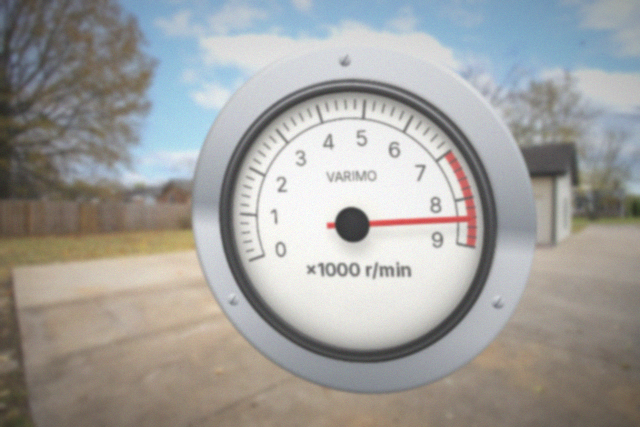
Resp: 8400,rpm
